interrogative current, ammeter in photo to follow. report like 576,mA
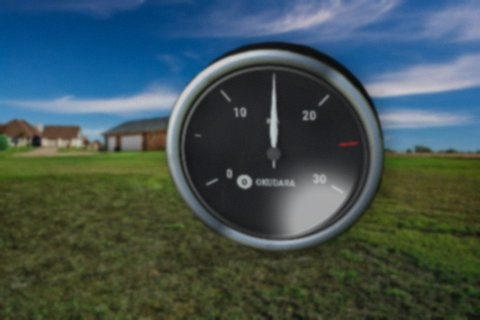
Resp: 15,mA
